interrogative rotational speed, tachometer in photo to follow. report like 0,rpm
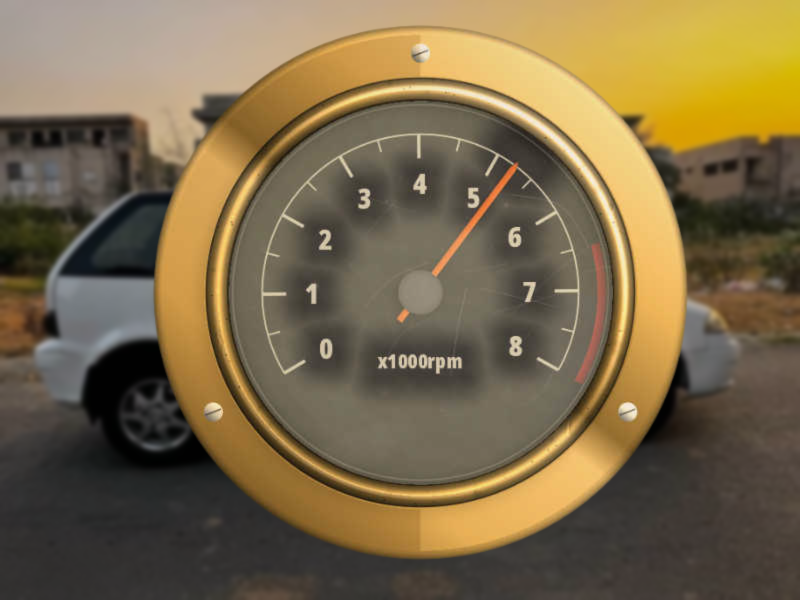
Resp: 5250,rpm
